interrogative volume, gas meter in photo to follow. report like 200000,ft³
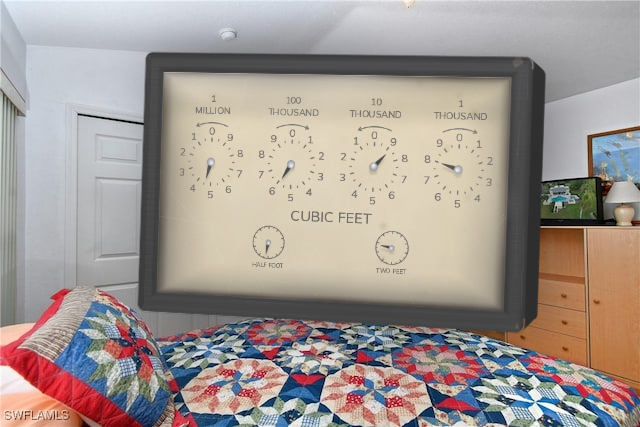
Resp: 458800,ft³
